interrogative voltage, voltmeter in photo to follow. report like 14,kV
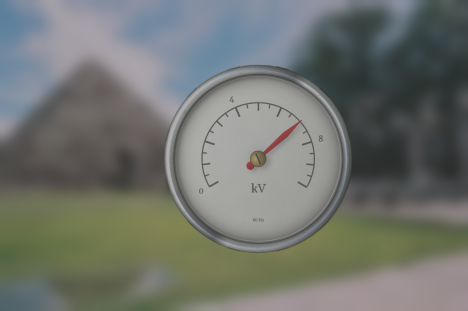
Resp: 7,kV
